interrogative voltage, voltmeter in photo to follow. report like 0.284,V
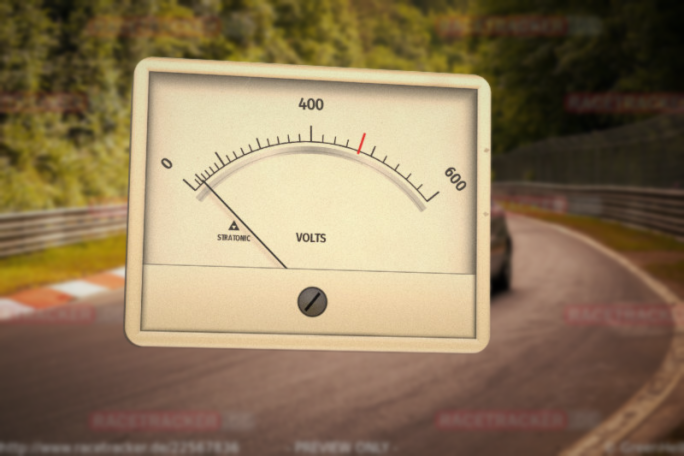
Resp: 100,V
